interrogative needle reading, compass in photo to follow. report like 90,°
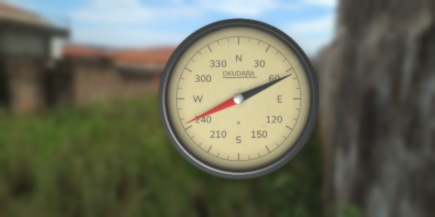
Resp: 245,°
